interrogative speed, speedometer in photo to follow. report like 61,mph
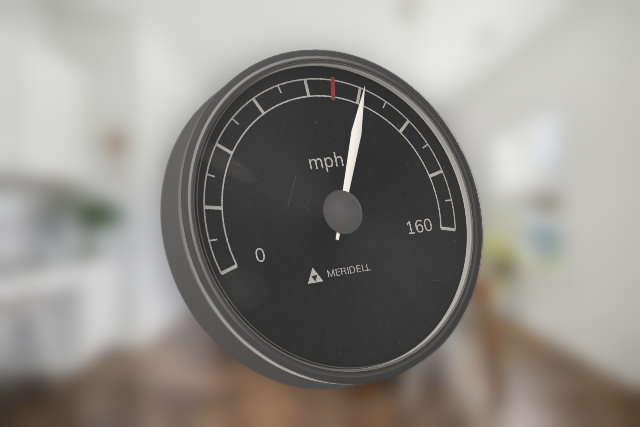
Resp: 100,mph
